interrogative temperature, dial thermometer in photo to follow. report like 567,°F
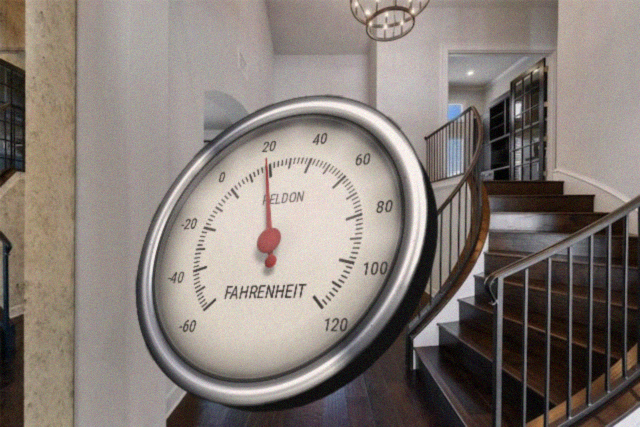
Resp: 20,°F
